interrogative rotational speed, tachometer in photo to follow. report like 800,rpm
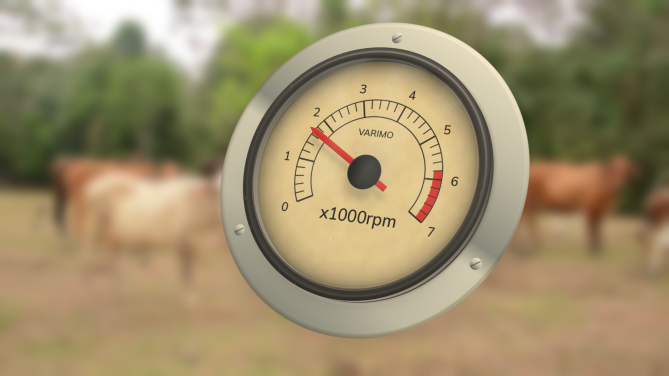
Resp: 1700,rpm
